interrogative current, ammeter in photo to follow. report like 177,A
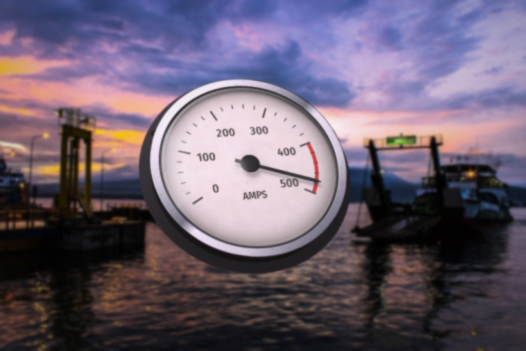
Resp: 480,A
